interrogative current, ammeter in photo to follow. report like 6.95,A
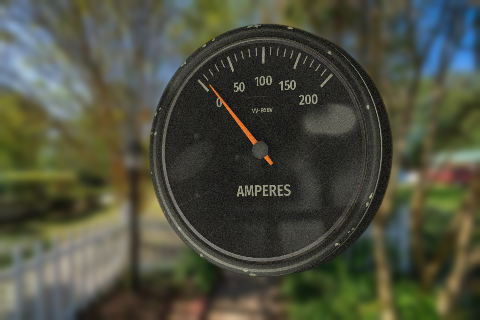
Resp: 10,A
